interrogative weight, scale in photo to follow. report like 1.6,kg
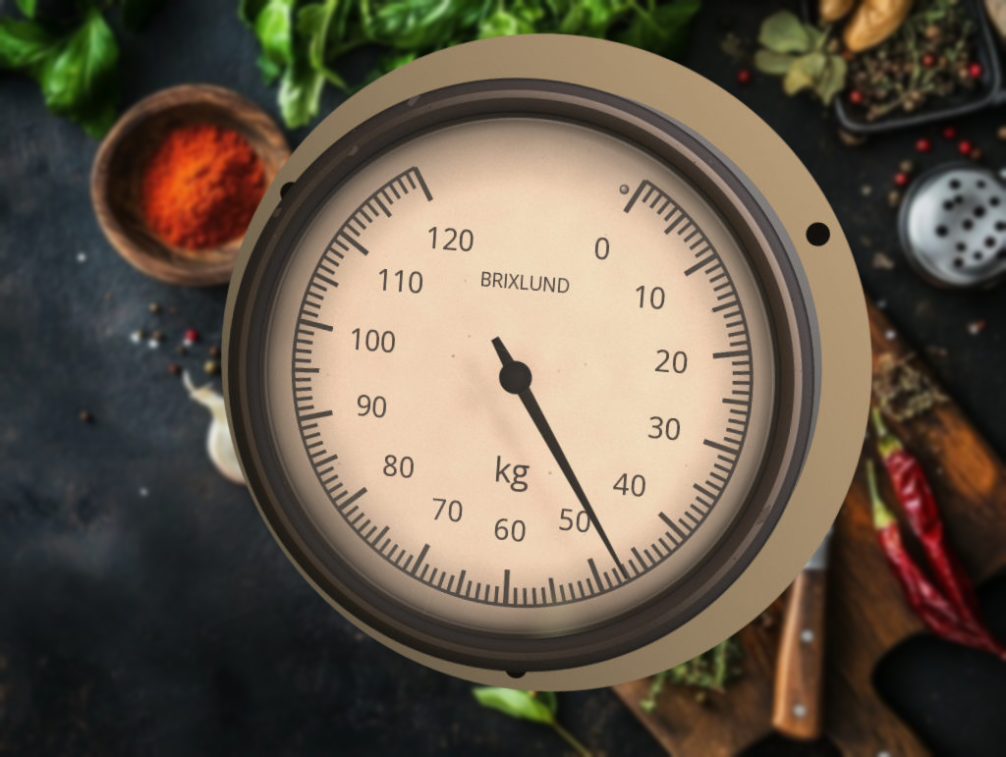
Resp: 47,kg
